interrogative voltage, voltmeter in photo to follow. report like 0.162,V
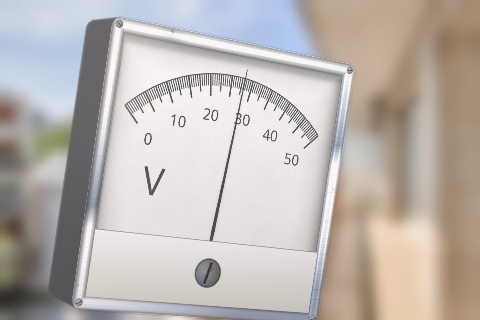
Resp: 27.5,V
